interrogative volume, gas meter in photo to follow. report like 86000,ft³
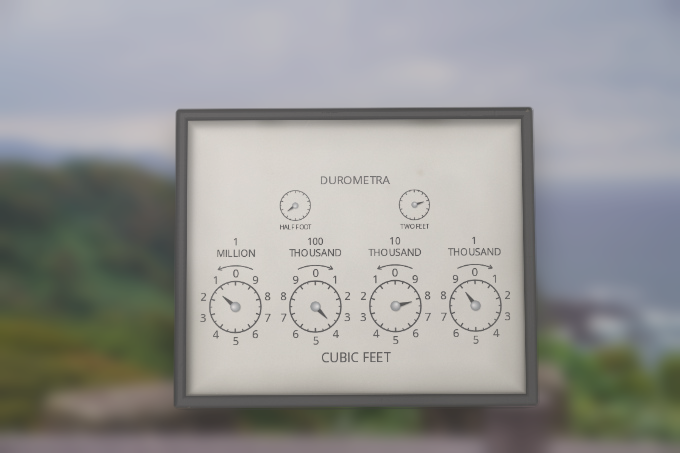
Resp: 137900,ft³
